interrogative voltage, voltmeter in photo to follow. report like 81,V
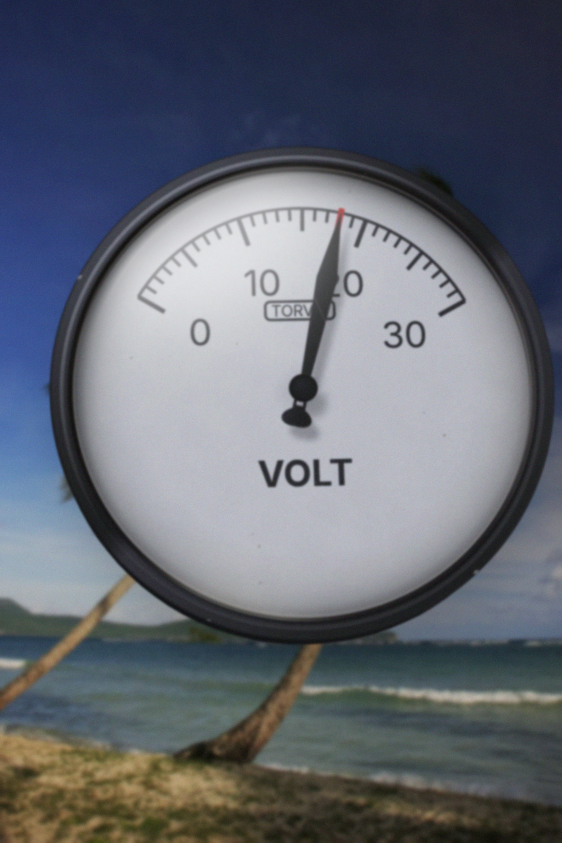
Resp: 18,V
